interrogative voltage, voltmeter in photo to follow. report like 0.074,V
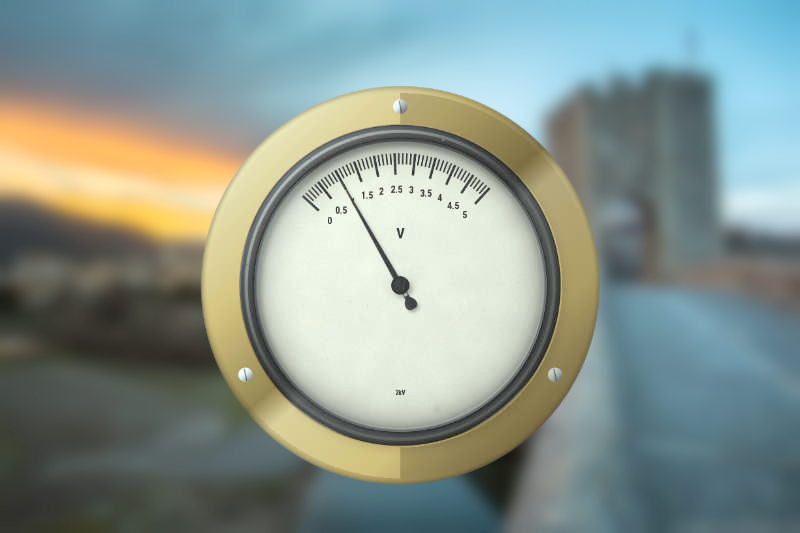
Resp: 1,V
